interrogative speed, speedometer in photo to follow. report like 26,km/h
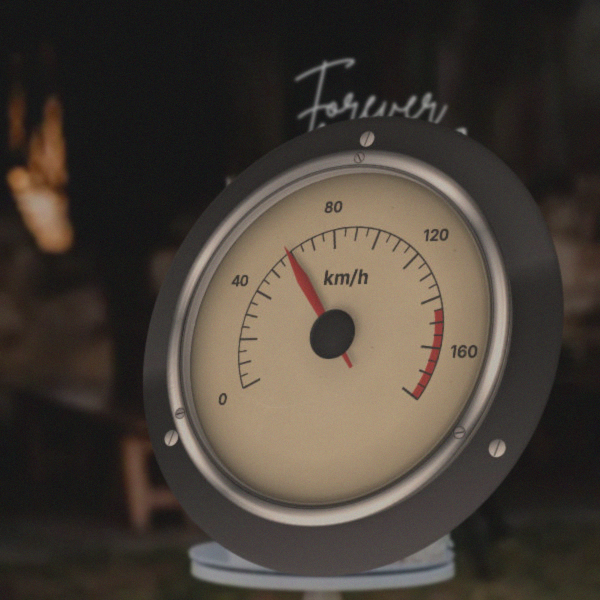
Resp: 60,km/h
